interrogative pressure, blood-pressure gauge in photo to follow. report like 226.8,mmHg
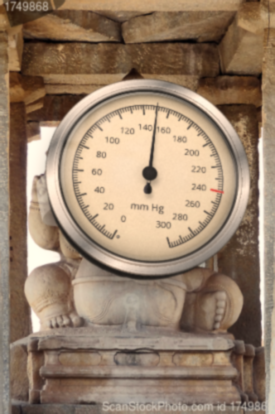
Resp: 150,mmHg
